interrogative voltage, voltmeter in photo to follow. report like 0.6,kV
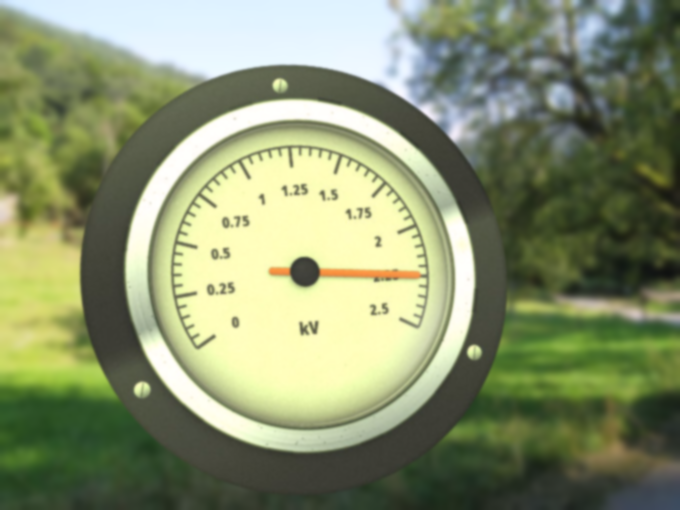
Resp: 2.25,kV
